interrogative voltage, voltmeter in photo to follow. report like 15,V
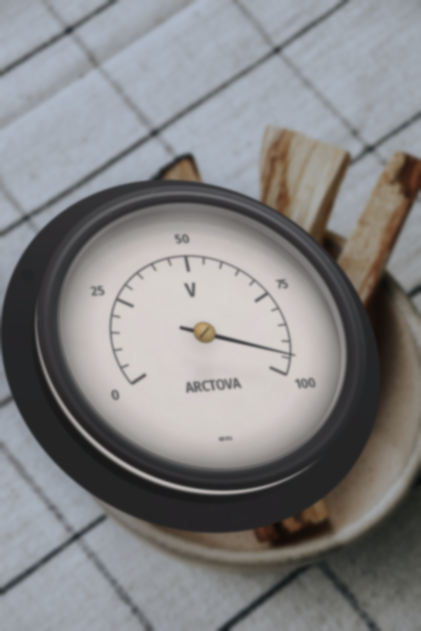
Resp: 95,V
